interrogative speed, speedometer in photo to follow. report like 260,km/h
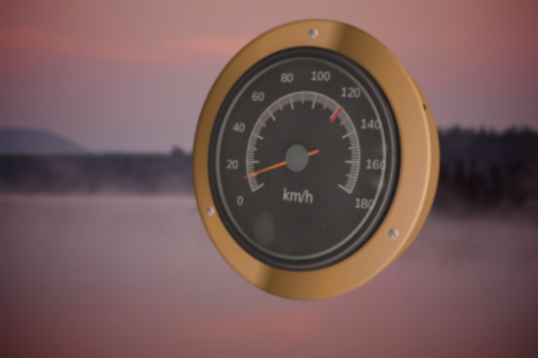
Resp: 10,km/h
